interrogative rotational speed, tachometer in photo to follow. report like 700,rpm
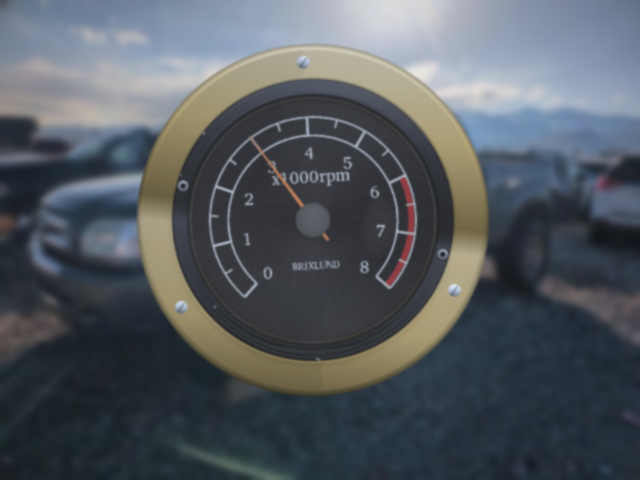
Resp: 3000,rpm
